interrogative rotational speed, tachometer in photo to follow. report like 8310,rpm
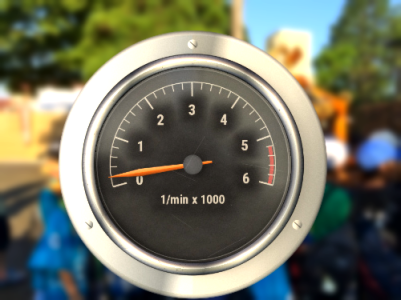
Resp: 200,rpm
